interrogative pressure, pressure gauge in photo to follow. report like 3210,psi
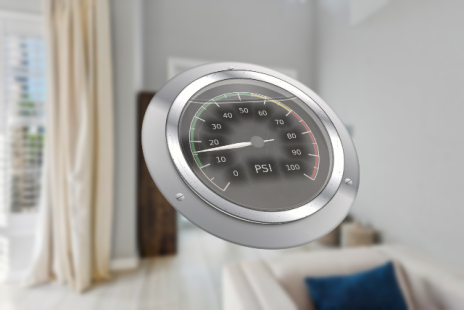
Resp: 15,psi
